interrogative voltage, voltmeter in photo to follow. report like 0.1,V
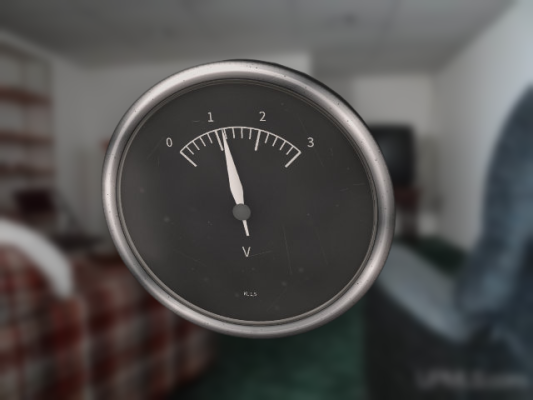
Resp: 1.2,V
